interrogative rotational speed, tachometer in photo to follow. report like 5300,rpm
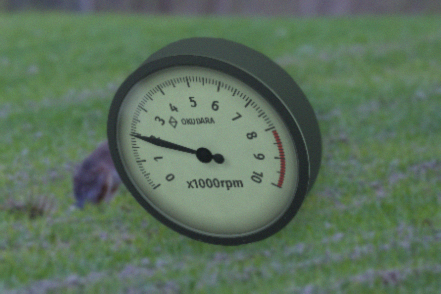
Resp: 2000,rpm
